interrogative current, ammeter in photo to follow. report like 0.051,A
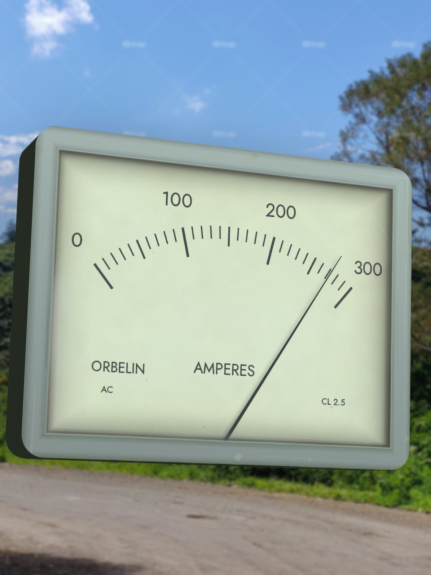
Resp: 270,A
